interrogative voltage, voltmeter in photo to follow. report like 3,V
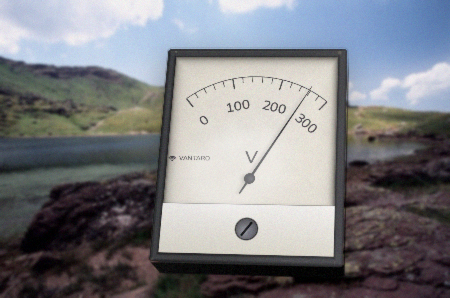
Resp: 260,V
